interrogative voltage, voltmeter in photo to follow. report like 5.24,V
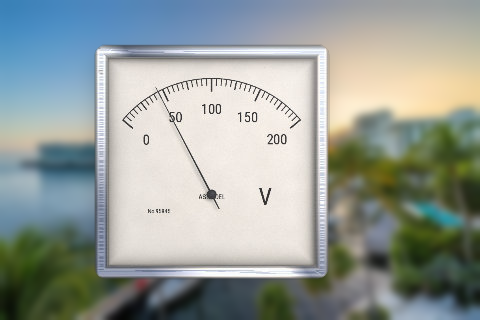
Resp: 45,V
